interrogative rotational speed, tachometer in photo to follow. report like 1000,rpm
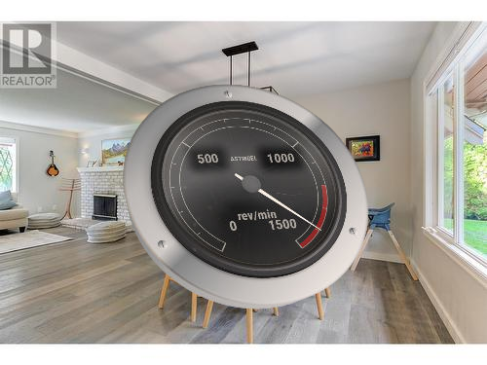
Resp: 1400,rpm
